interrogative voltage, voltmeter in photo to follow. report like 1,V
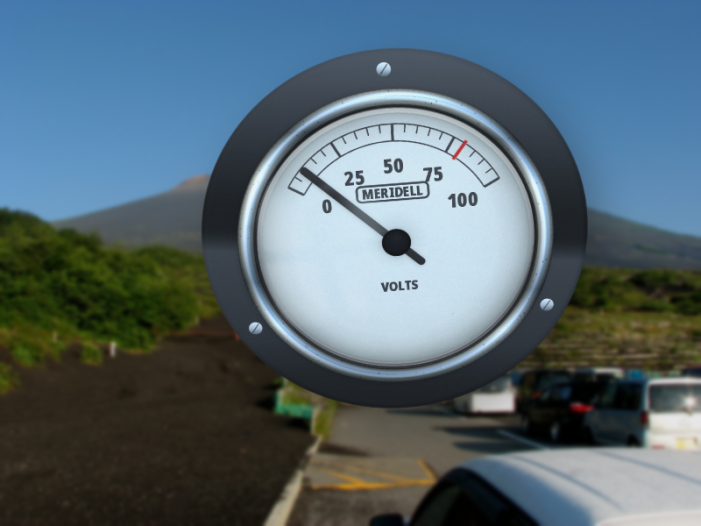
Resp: 10,V
